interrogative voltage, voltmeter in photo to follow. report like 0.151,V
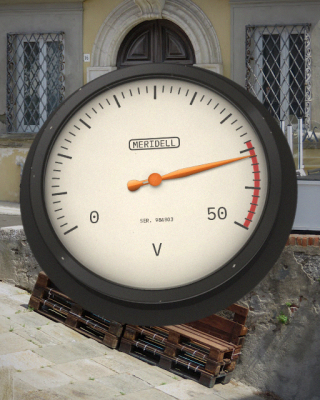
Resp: 41,V
